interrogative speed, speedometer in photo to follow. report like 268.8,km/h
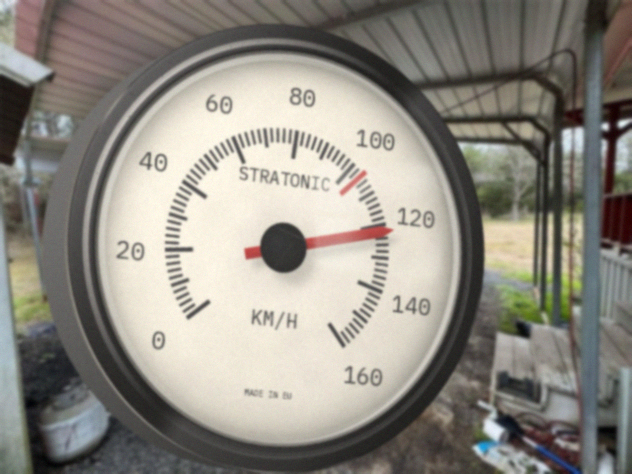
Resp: 122,km/h
